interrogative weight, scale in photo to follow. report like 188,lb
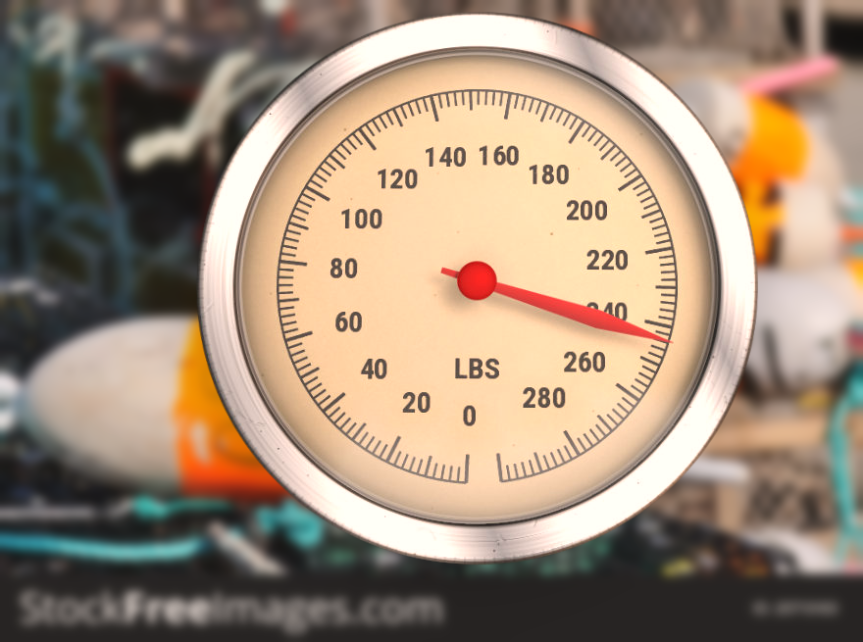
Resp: 244,lb
